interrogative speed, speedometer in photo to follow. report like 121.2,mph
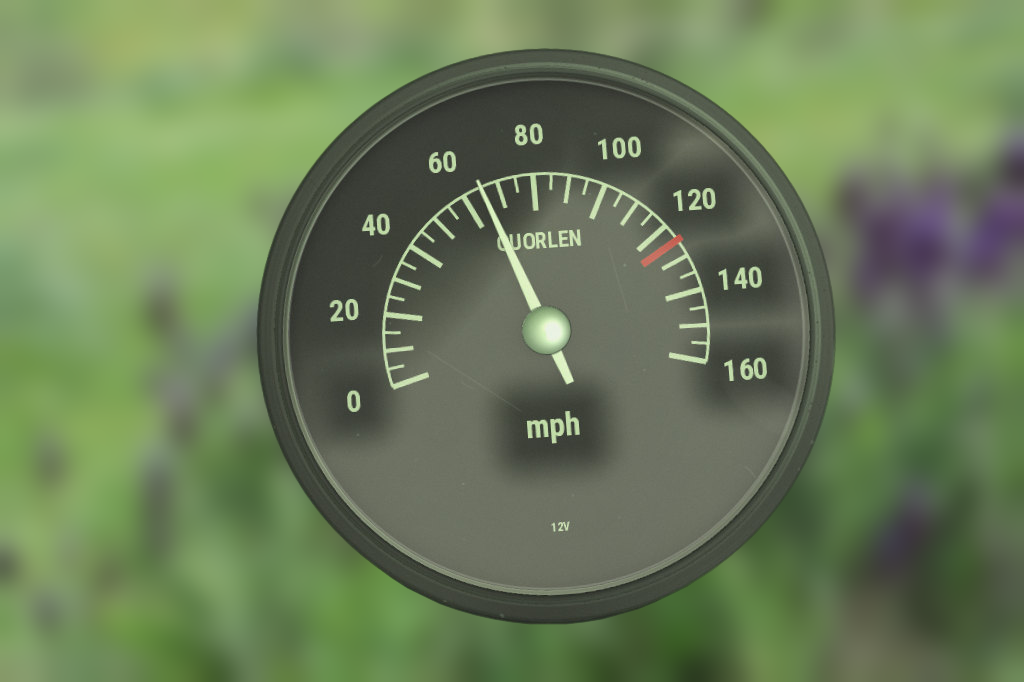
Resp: 65,mph
